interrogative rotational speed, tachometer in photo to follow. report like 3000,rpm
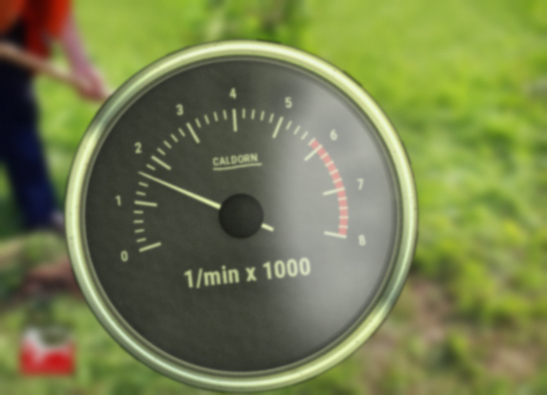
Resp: 1600,rpm
